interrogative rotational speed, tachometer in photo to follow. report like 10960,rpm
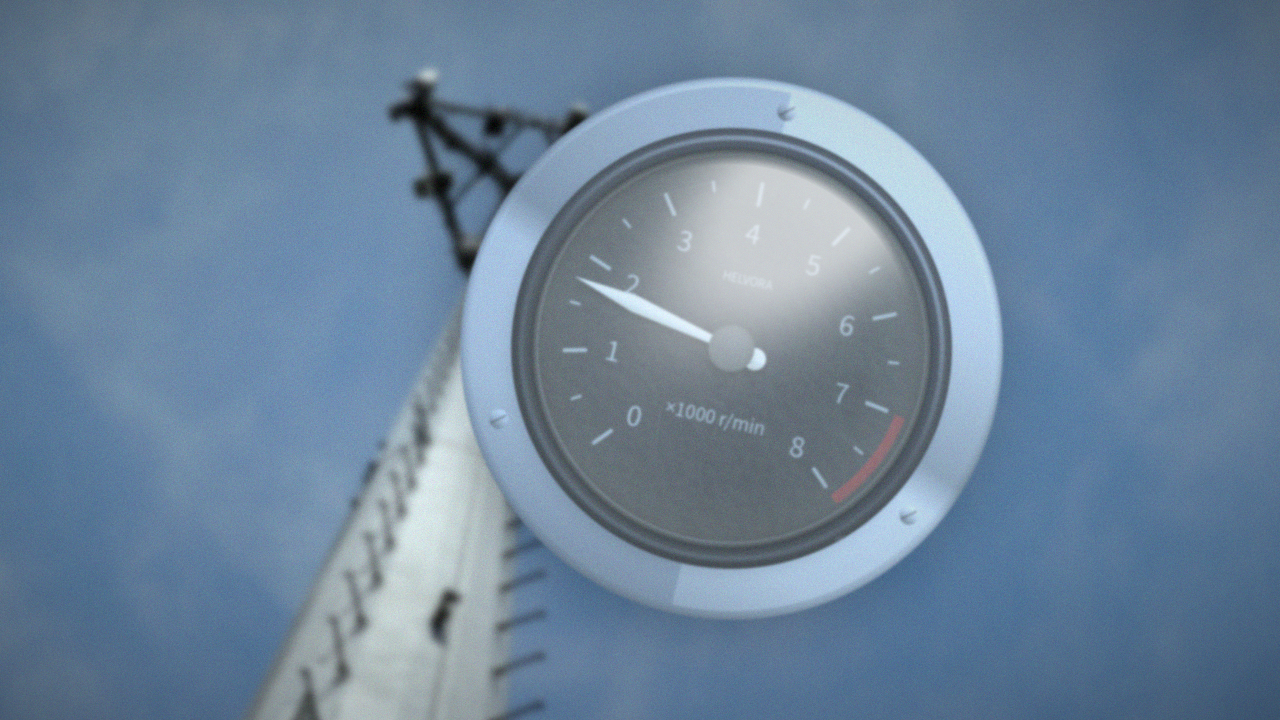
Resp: 1750,rpm
